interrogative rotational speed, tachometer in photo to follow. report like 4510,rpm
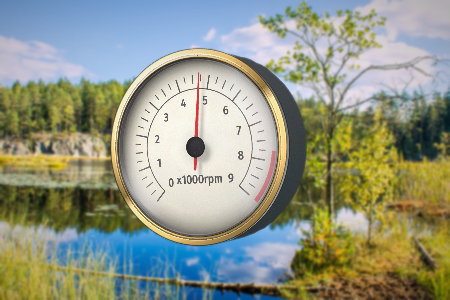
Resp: 4750,rpm
